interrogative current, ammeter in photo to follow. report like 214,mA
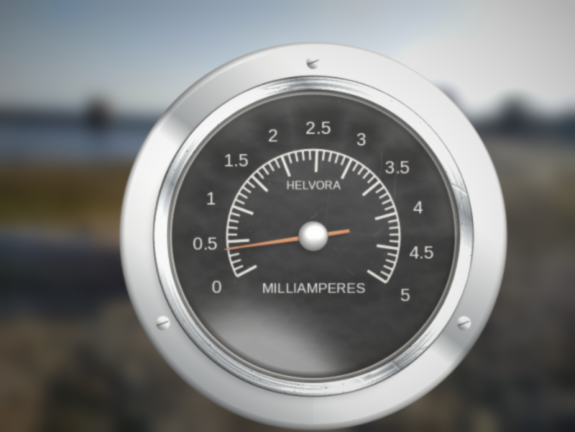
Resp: 0.4,mA
